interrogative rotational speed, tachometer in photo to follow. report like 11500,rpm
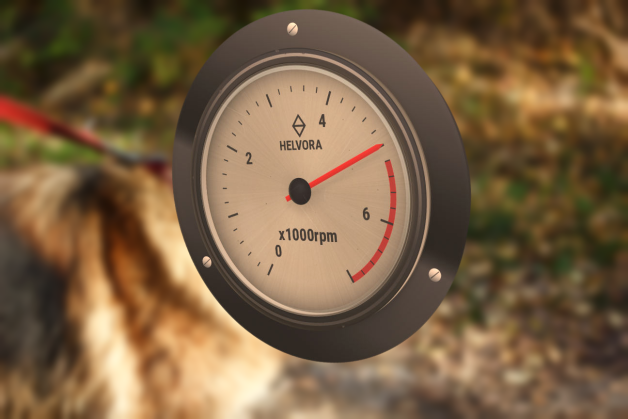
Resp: 5000,rpm
